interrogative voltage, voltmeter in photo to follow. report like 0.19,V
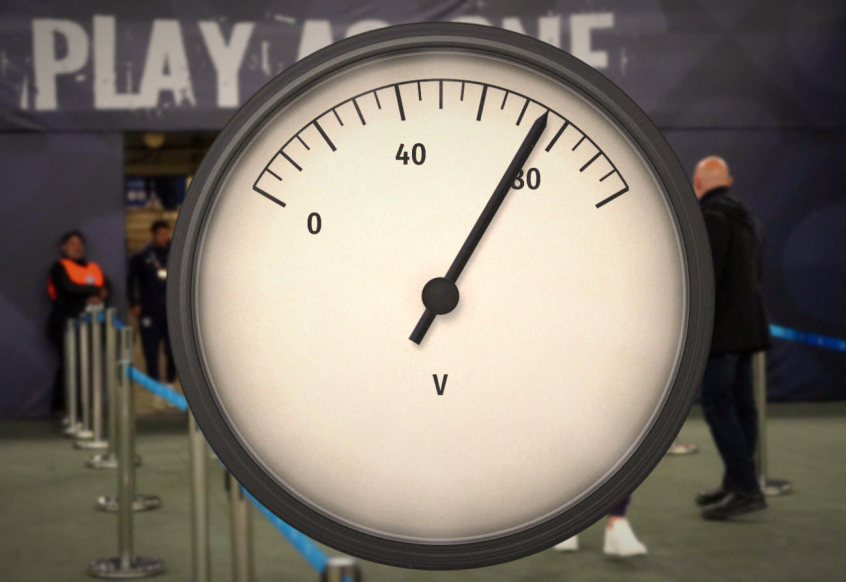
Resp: 75,V
